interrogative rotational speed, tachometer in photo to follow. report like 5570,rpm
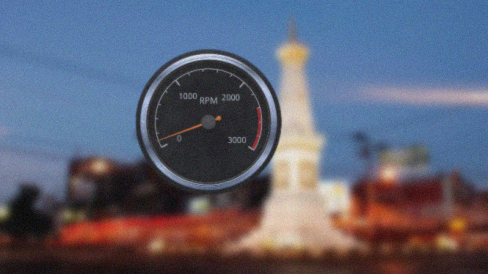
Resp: 100,rpm
